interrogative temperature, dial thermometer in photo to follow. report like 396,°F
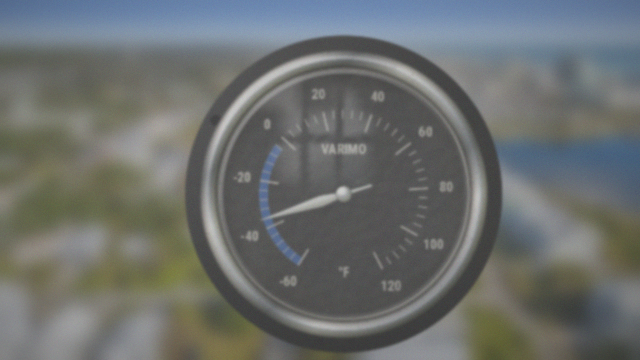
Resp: -36,°F
